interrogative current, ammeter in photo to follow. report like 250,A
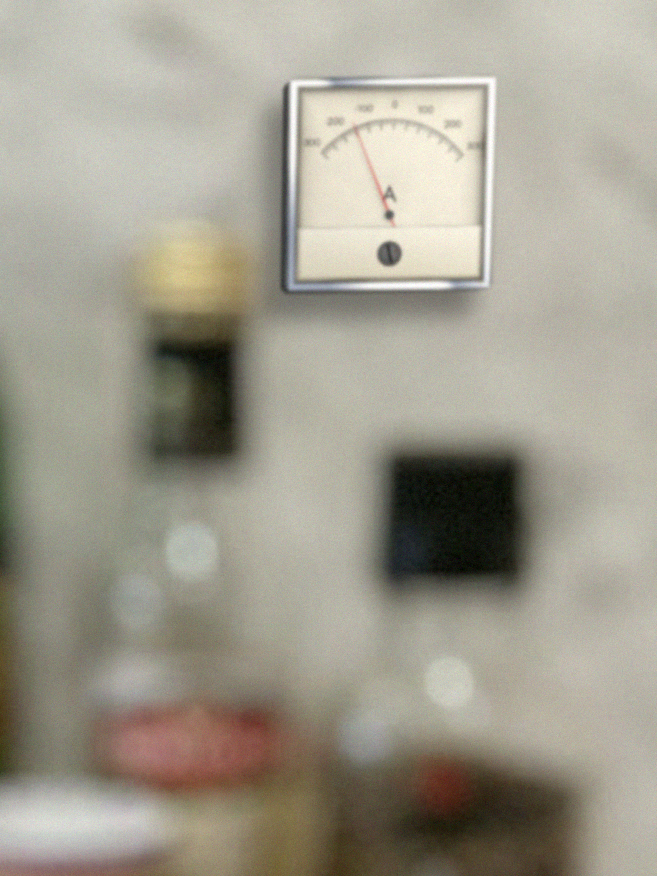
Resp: -150,A
